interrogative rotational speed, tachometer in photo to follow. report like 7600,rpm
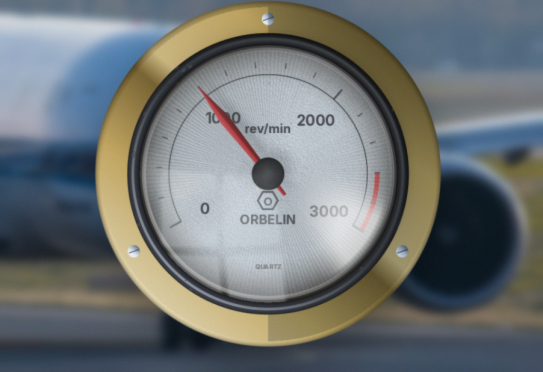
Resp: 1000,rpm
